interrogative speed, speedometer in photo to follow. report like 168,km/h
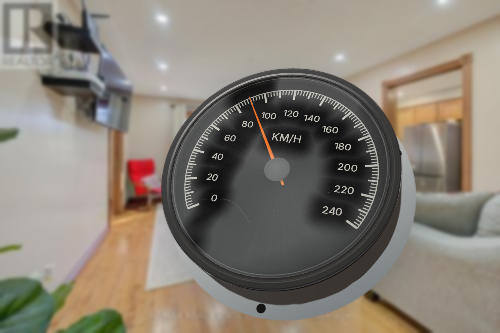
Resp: 90,km/h
